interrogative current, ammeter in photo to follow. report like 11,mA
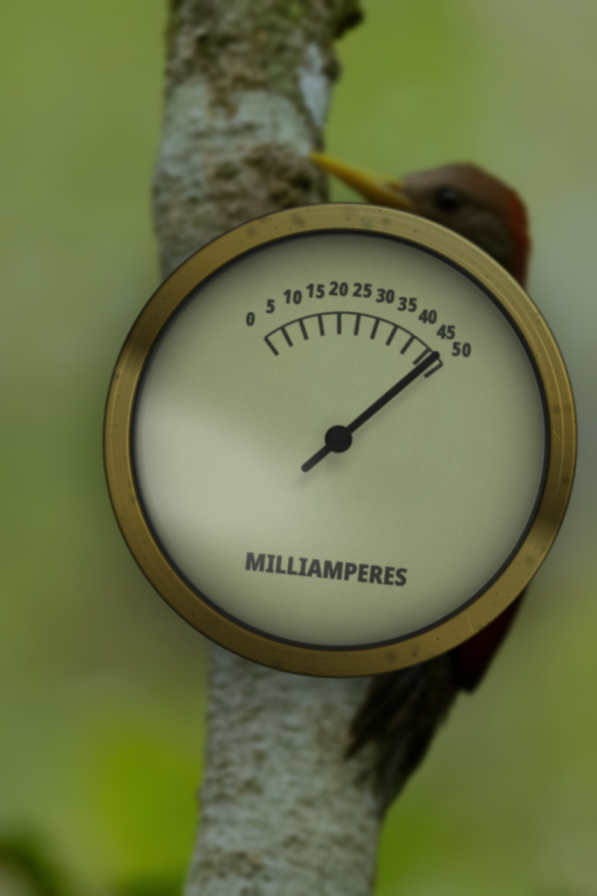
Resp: 47.5,mA
